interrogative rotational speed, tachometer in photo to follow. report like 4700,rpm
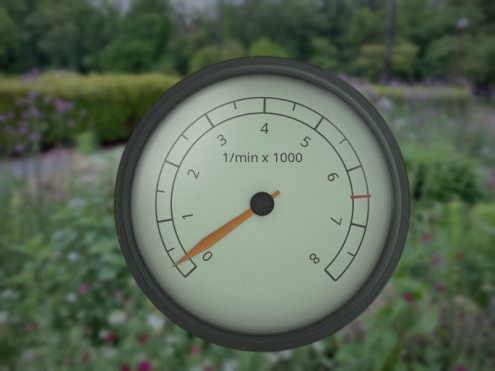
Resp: 250,rpm
